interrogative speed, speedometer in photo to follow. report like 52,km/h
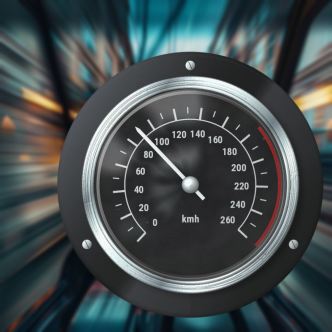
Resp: 90,km/h
